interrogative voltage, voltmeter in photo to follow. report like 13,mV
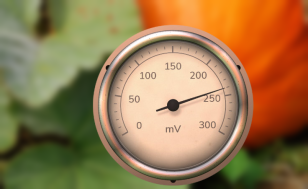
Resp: 240,mV
